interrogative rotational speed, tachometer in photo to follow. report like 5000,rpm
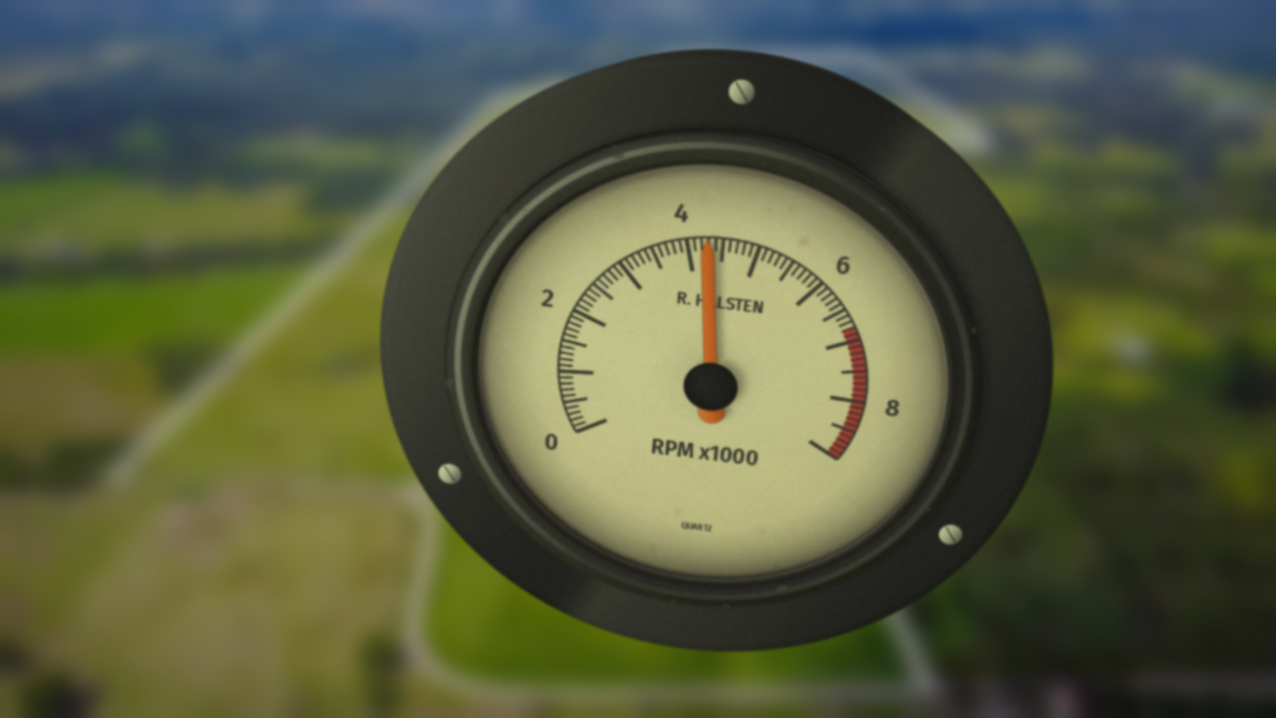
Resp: 4300,rpm
